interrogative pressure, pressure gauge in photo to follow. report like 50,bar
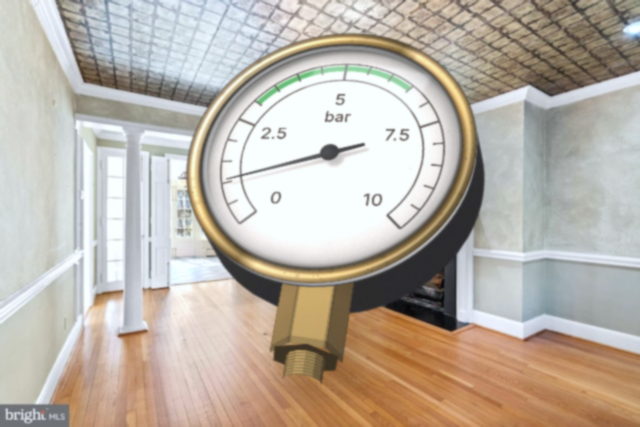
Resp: 1,bar
